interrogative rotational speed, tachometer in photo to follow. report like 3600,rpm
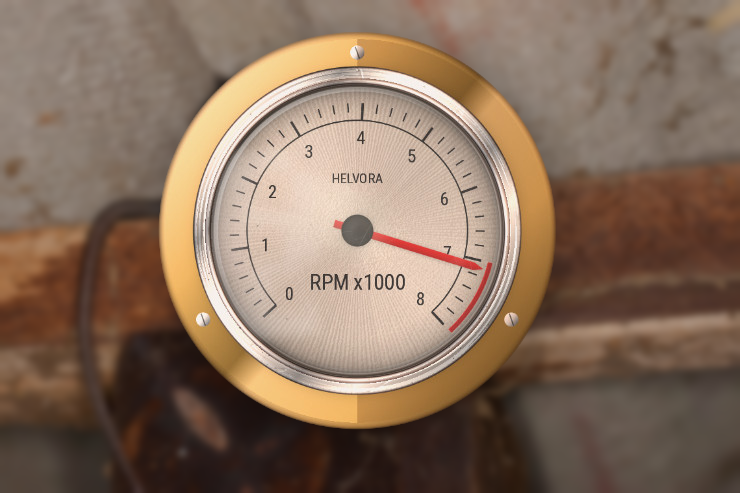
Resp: 7100,rpm
